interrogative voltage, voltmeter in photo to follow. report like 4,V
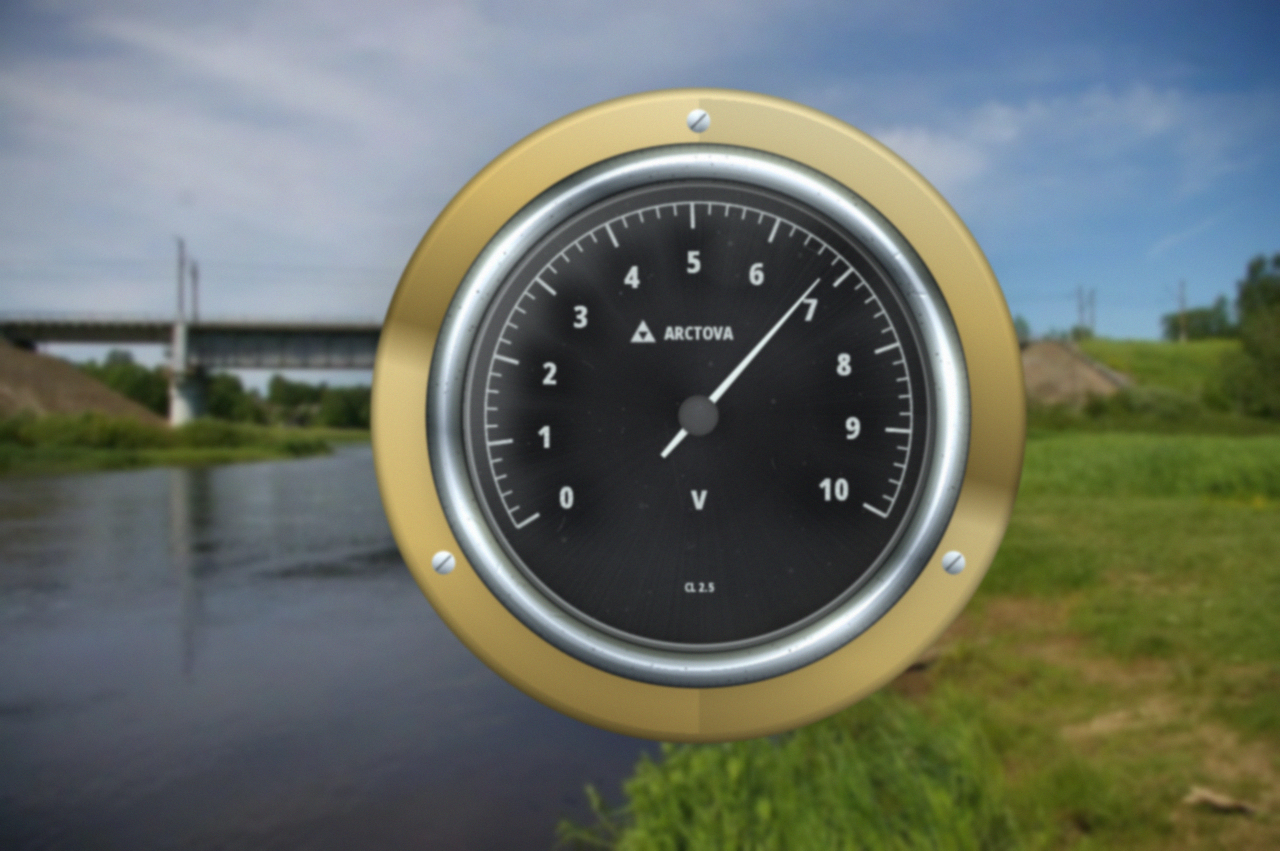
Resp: 6.8,V
